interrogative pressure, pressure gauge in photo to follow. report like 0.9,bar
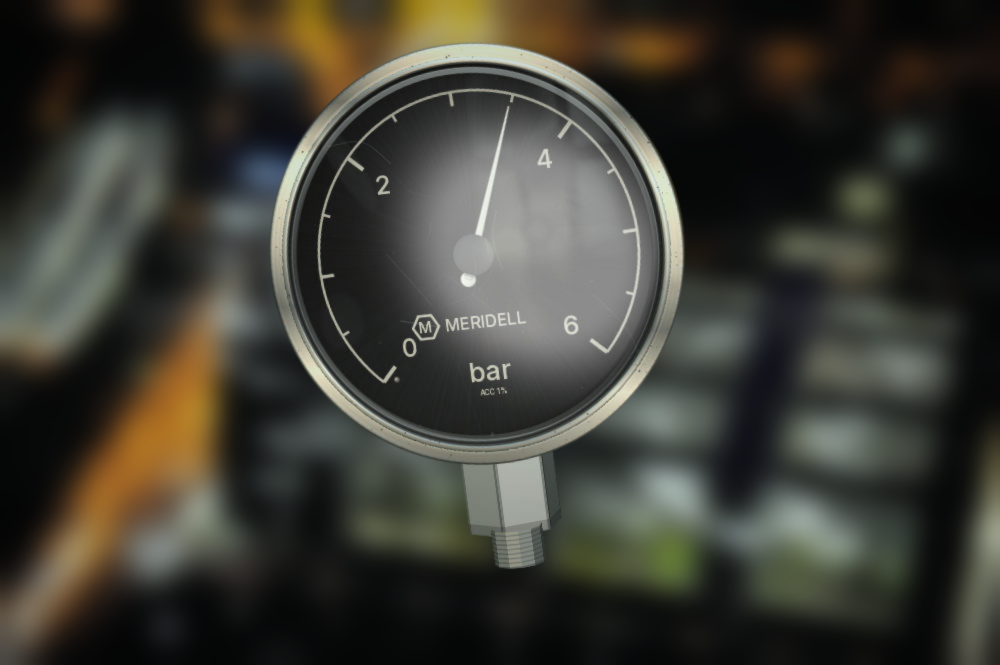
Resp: 3.5,bar
